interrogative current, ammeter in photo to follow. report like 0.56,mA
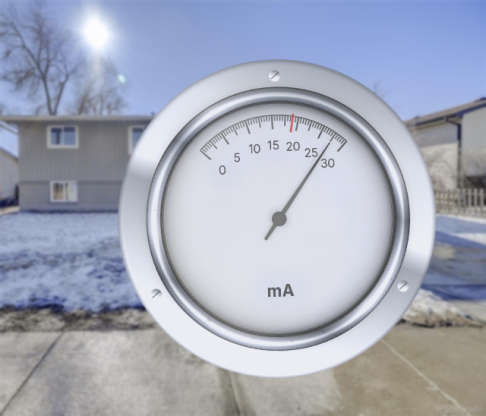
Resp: 27.5,mA
